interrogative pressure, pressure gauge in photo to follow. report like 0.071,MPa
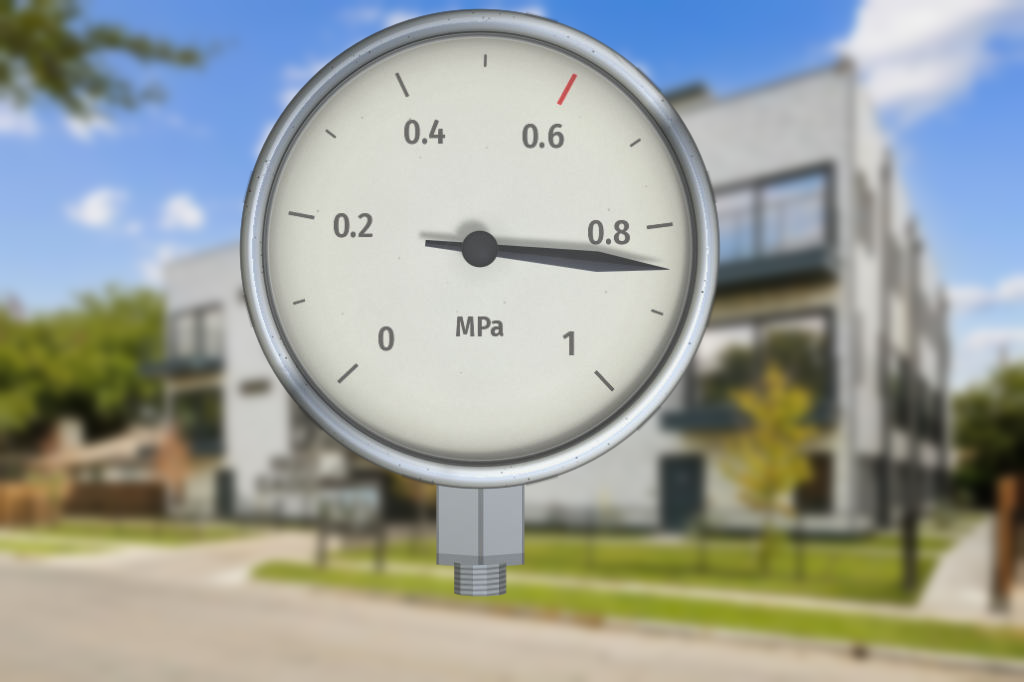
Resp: 0.85,MPa
